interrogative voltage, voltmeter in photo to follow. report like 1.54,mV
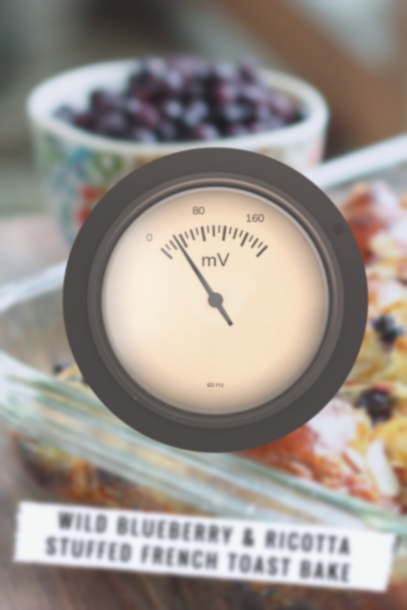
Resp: 30,mV
